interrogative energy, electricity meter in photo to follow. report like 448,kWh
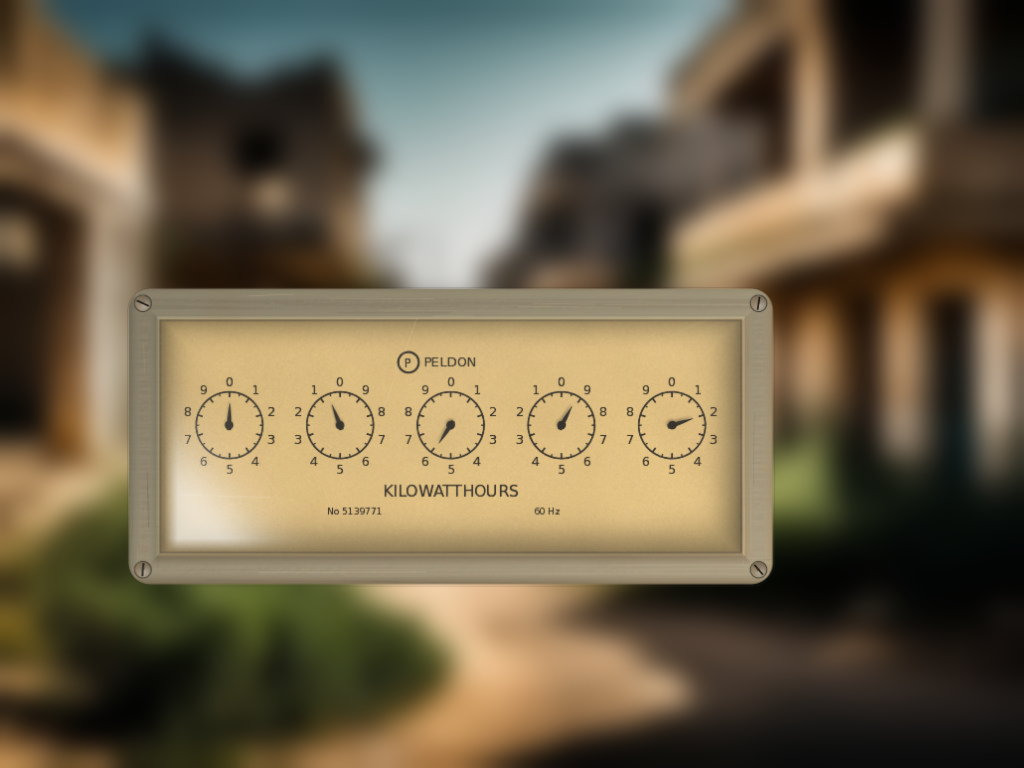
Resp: 592,kWh
